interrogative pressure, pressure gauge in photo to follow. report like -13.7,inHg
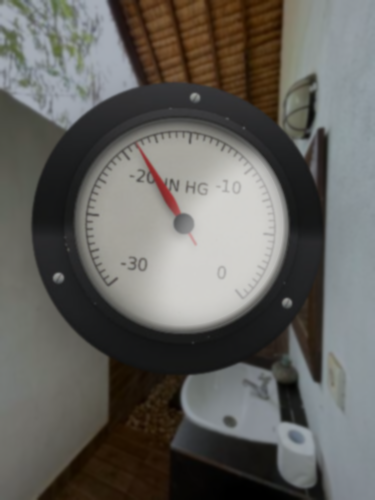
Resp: -19,inHg
